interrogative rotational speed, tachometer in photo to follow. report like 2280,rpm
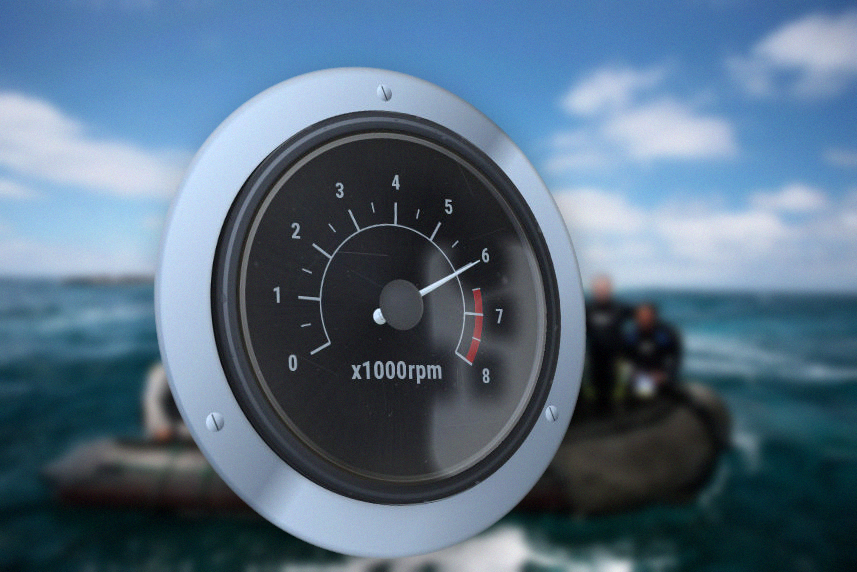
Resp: 6000,rpm
